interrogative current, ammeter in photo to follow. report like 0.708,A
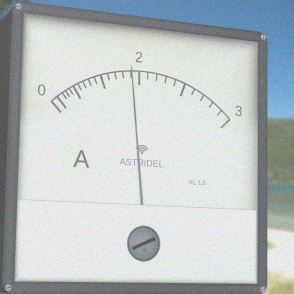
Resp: 1.9,A
